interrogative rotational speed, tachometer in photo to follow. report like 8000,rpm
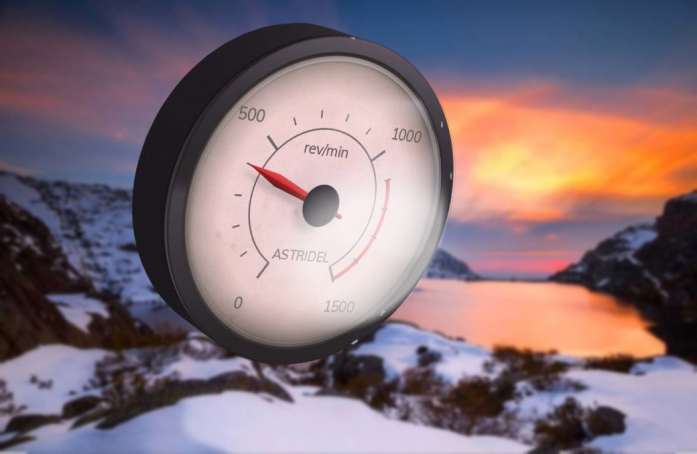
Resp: 400,rpm
